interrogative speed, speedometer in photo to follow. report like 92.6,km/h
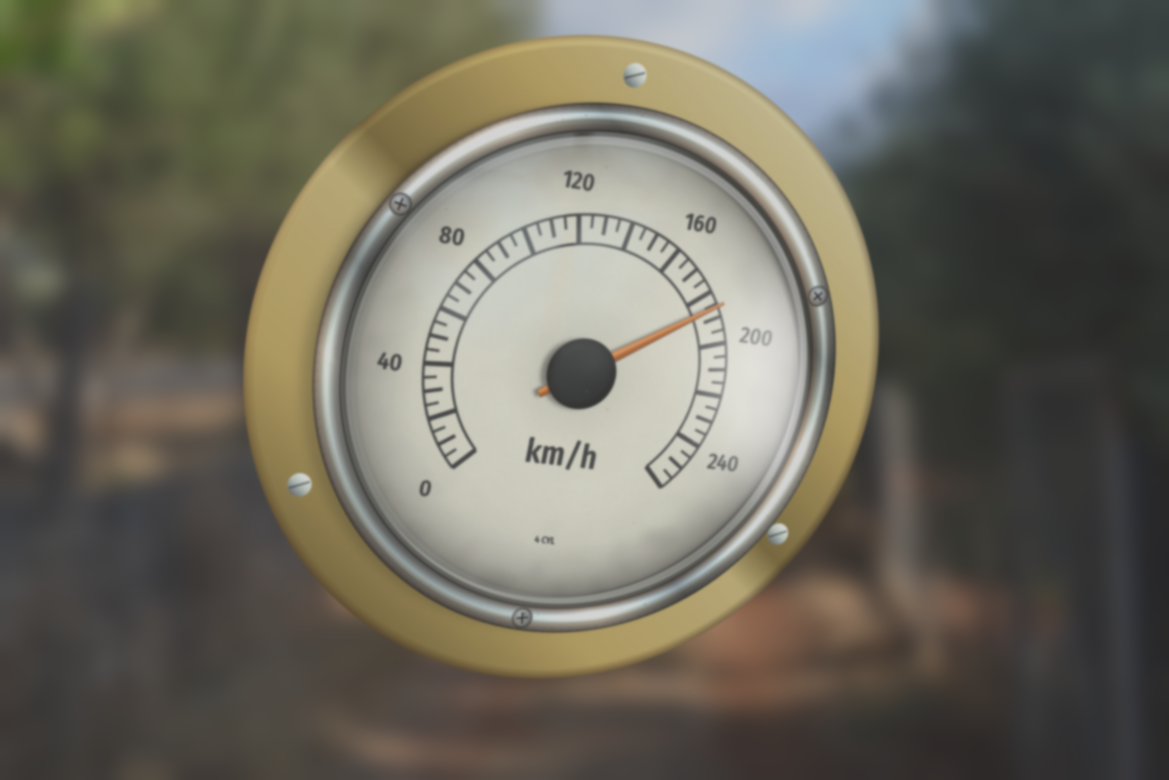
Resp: 185,km/h
